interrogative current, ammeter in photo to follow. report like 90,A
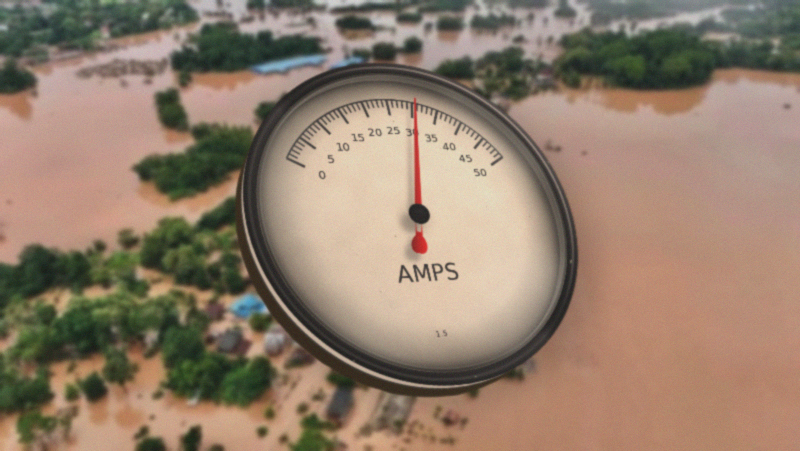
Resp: 30,A
